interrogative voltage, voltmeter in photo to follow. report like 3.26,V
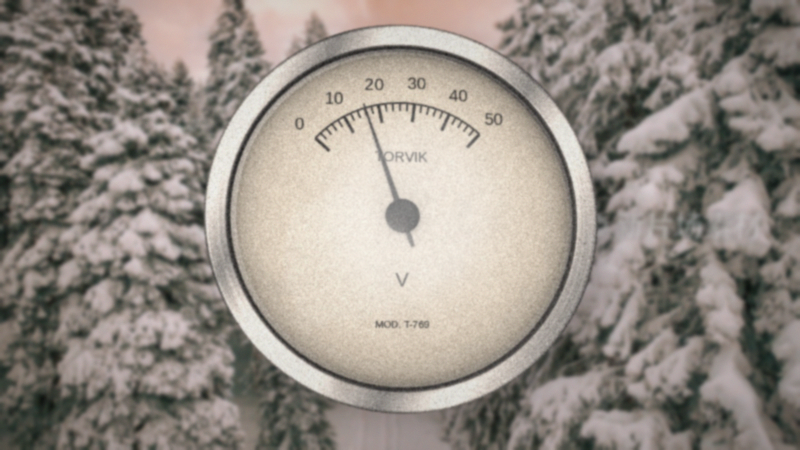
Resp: 16,V
